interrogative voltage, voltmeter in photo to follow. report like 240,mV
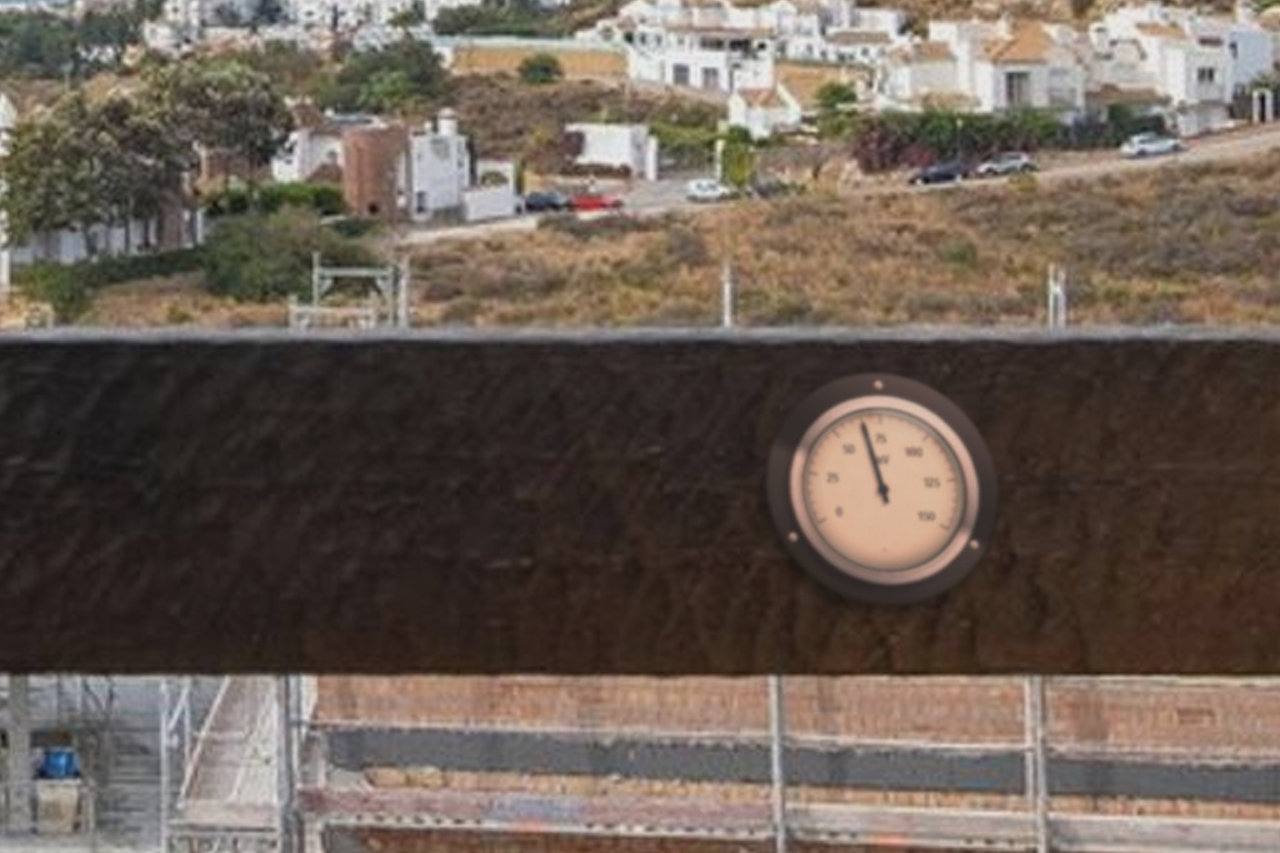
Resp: 65,mV
